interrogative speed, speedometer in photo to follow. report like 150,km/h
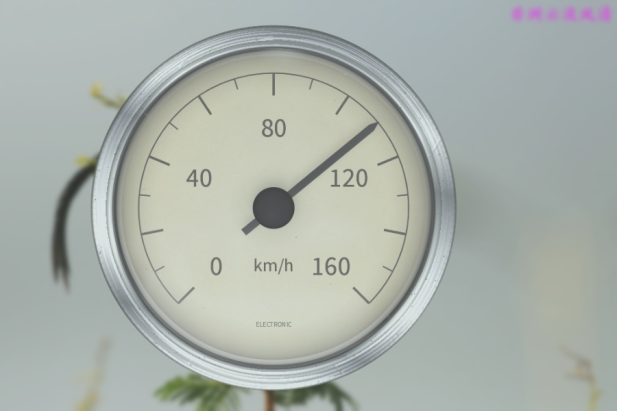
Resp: 110,km/h
